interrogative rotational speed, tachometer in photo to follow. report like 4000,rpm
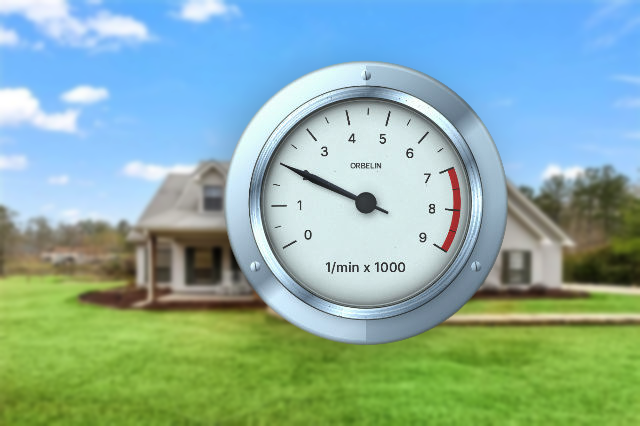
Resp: 2000,rpm
